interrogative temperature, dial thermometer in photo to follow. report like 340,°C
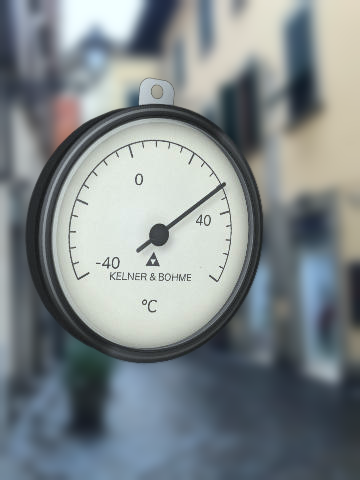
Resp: 32,°C
